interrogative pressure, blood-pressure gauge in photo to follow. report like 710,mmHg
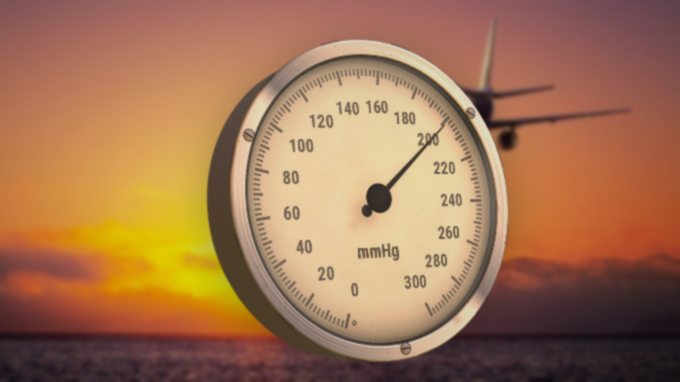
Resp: 200,mmHg
